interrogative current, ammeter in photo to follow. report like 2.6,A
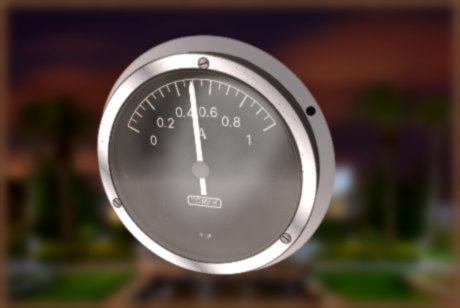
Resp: 0.5,A
